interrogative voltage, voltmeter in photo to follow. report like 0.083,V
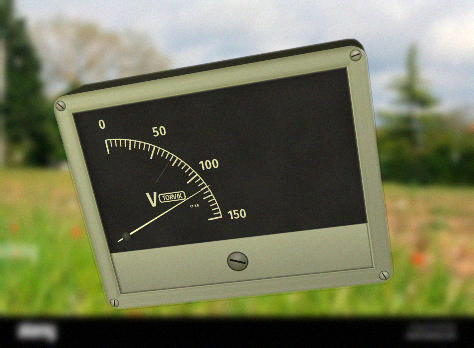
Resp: 115,V
